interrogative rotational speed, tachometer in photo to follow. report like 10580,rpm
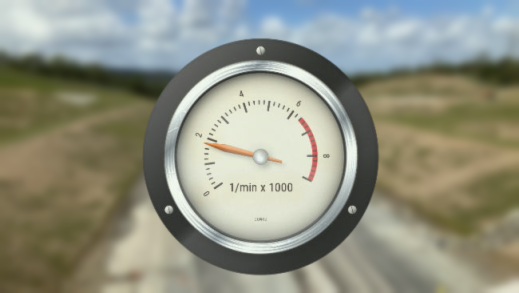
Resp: 1800,rpm
